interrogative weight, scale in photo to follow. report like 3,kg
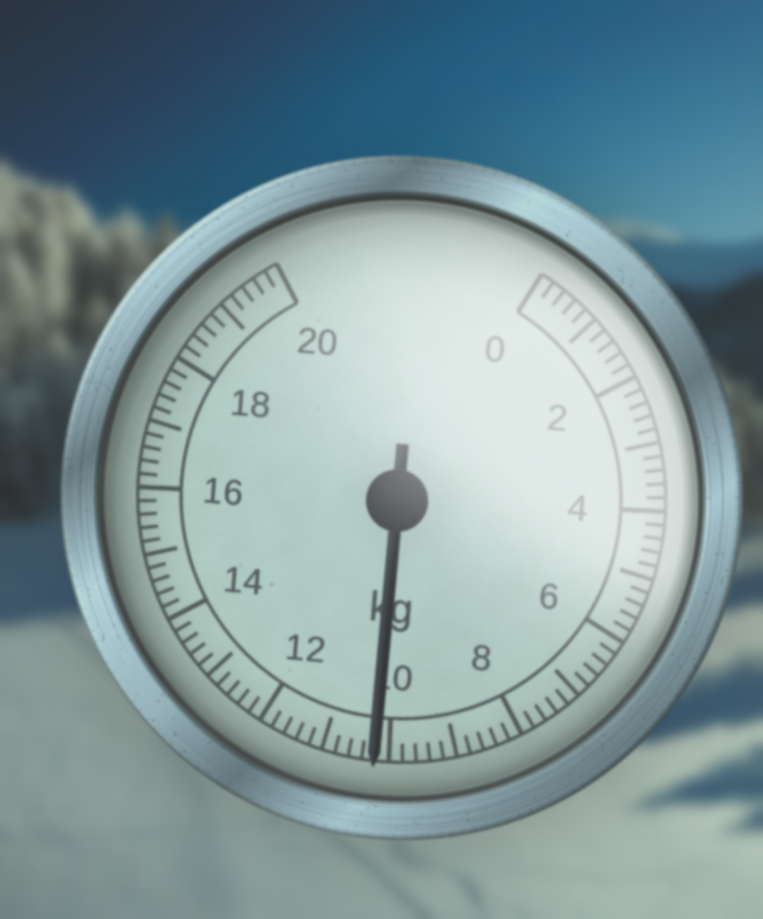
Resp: 10.2,kg
